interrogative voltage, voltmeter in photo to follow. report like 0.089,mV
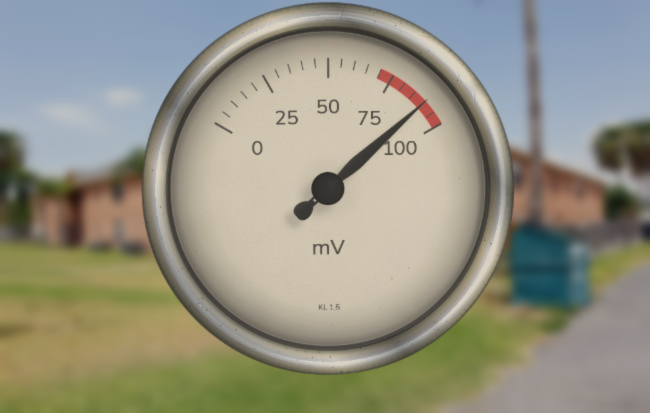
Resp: 90,mV
